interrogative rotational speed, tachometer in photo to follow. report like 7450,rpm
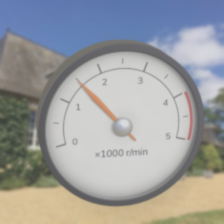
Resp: 1500,rpm
